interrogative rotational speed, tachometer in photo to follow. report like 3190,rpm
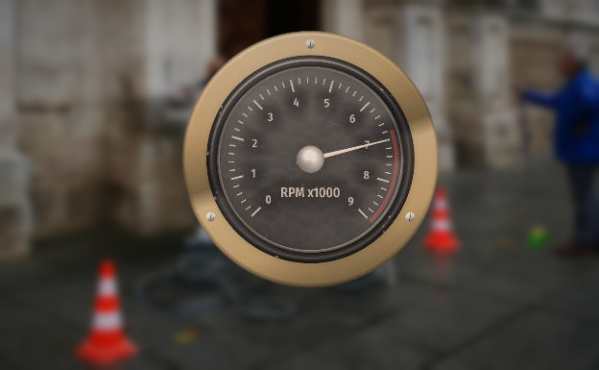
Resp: 7000,rpm
